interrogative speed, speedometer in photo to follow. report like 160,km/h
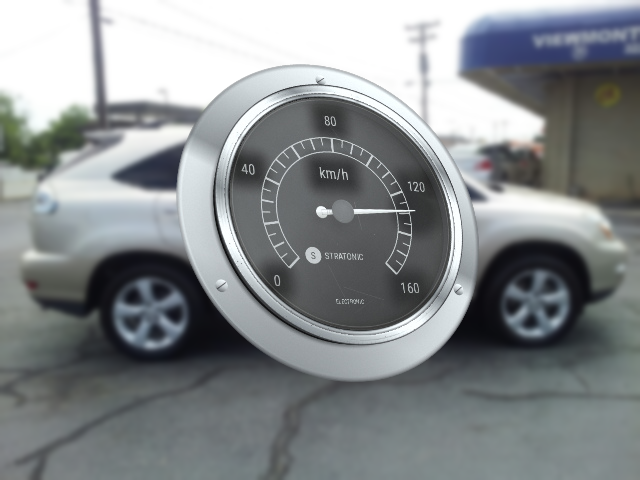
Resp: 130,km/h
